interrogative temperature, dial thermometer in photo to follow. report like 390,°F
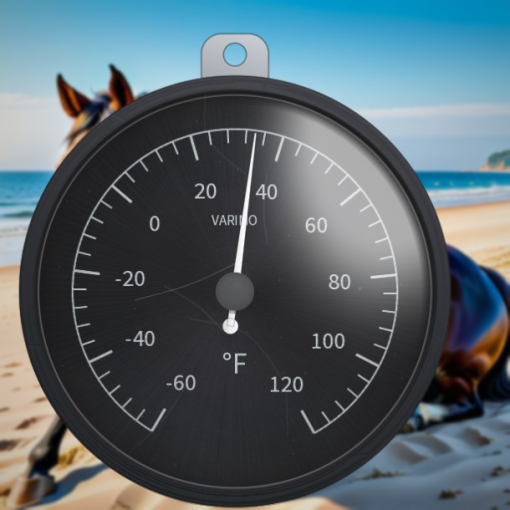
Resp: 34,°F
